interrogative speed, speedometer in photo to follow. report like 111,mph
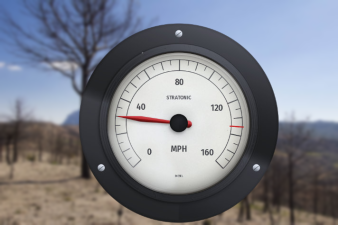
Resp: 30,mph
